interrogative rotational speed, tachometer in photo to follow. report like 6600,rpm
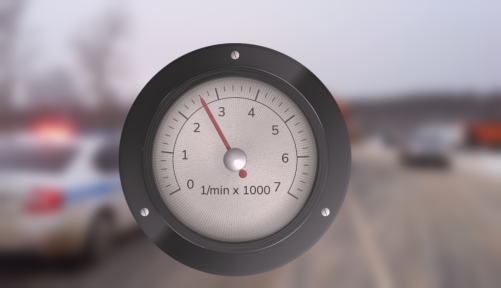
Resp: 2600,rpm
